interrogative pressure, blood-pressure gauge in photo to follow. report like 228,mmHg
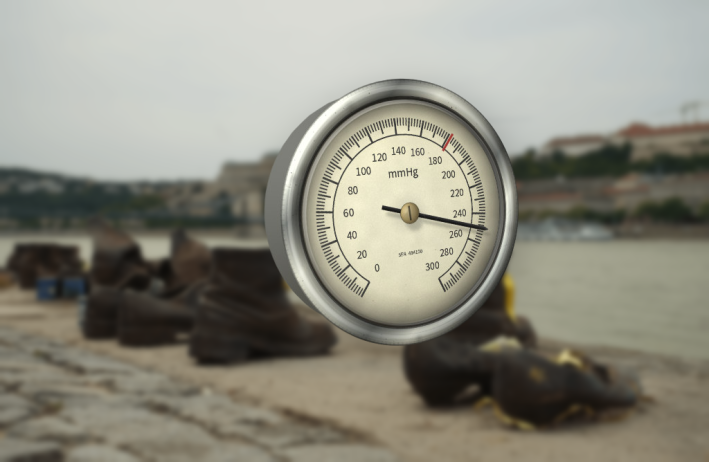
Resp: 250,mmHg
